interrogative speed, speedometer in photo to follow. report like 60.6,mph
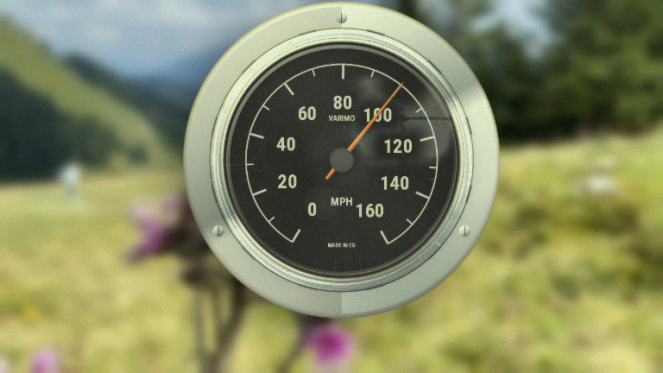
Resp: 100,mph
